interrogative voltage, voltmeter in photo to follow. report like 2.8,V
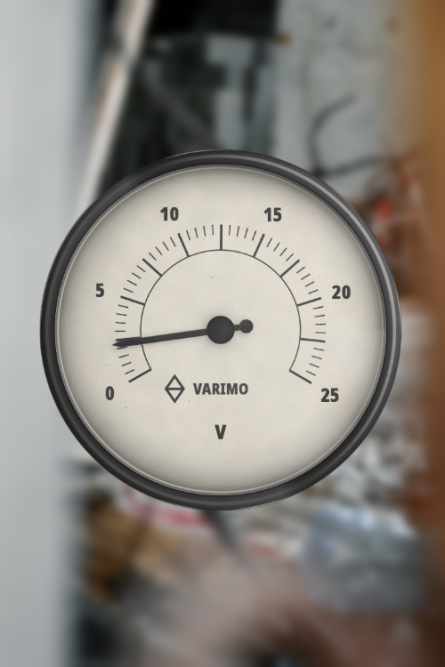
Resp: 2.25,V
